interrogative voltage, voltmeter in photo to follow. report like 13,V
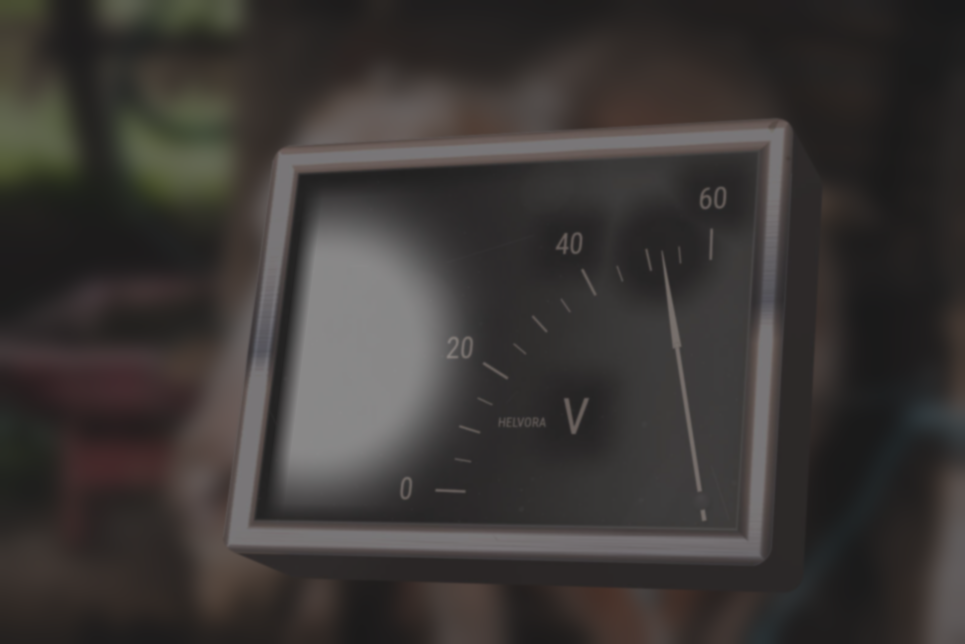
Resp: 52.5,V
